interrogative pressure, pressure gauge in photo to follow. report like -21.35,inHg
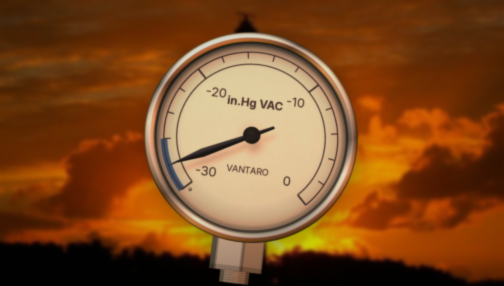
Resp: -28,inHg
